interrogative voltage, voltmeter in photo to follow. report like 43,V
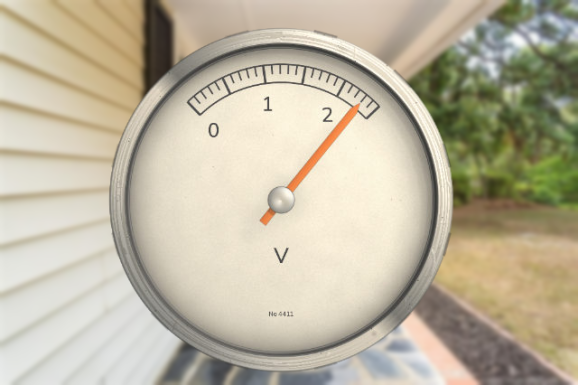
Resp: 2.3,V
